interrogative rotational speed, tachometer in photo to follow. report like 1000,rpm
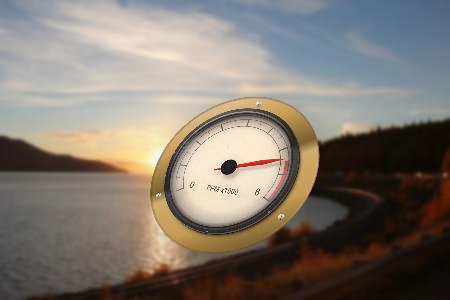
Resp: 6500,rpm
